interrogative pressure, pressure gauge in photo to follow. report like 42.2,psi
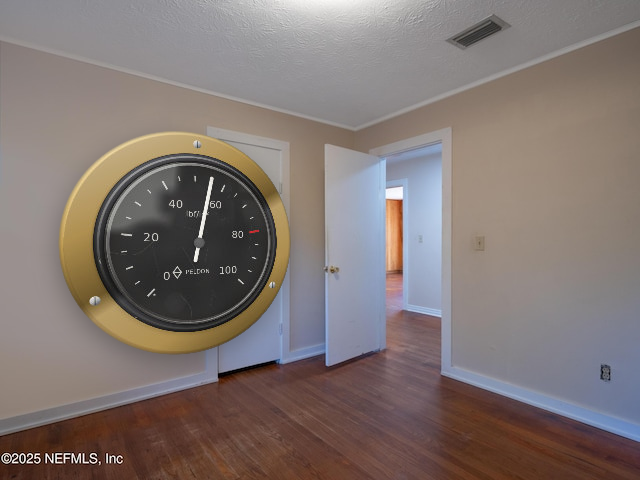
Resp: 55,psi
